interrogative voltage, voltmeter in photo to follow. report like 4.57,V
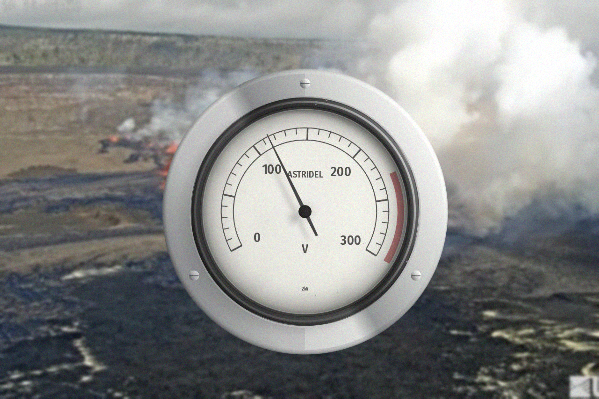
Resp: 115,V
